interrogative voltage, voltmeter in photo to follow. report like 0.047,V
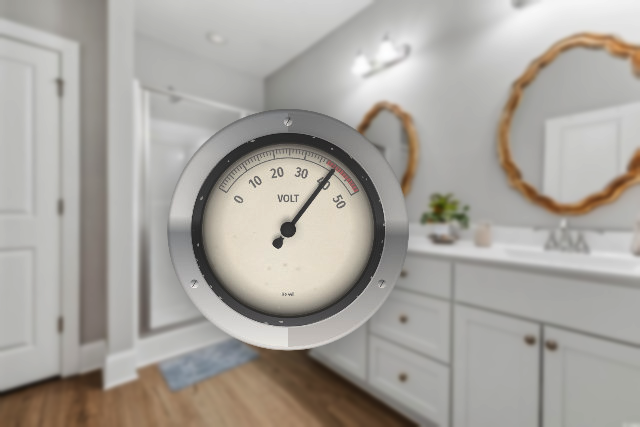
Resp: 40,V
